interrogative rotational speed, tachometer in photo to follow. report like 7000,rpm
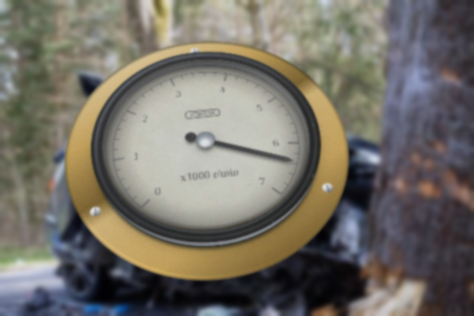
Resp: 6400,rpm
